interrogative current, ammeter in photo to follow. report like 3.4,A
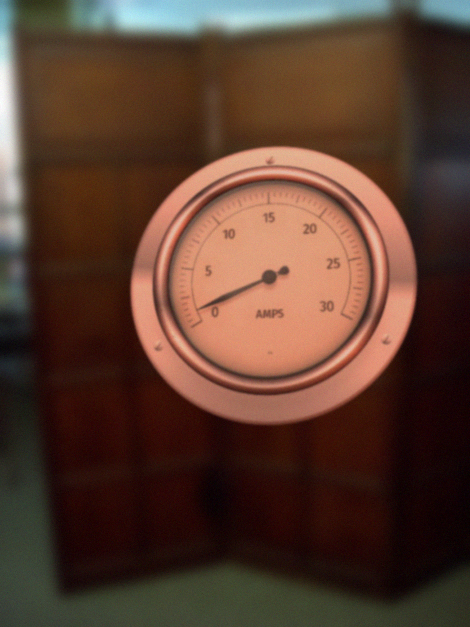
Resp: 1,A
